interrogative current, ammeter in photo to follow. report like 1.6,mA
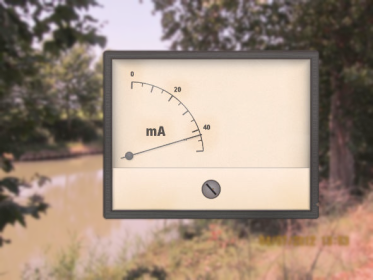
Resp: 42.5,mA
